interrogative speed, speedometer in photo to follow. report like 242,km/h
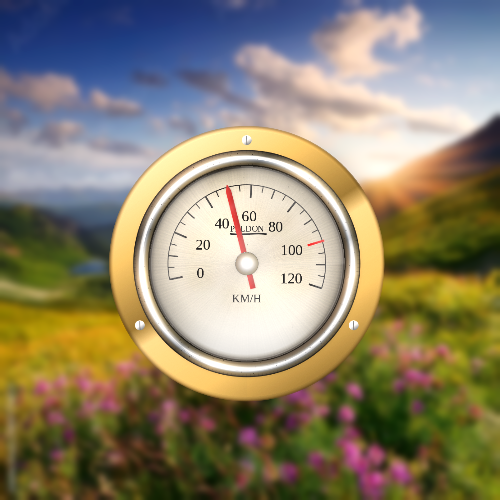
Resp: 50,km/h
